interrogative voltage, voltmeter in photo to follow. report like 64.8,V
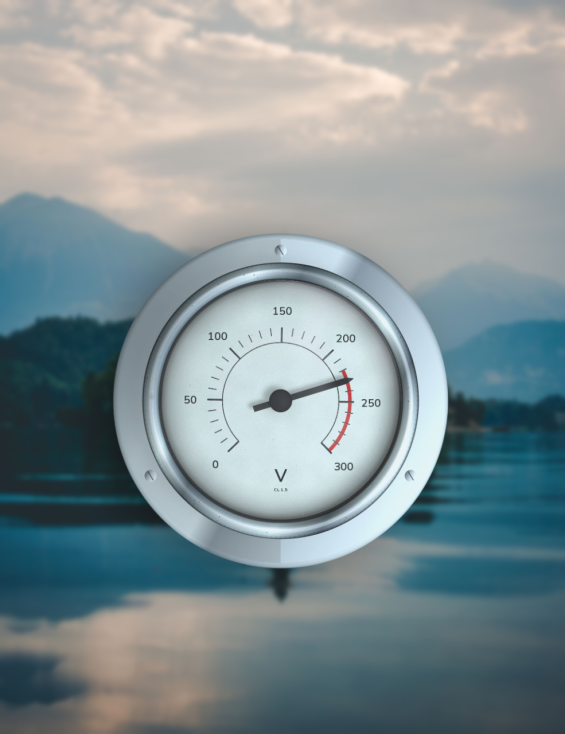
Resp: 230,V
